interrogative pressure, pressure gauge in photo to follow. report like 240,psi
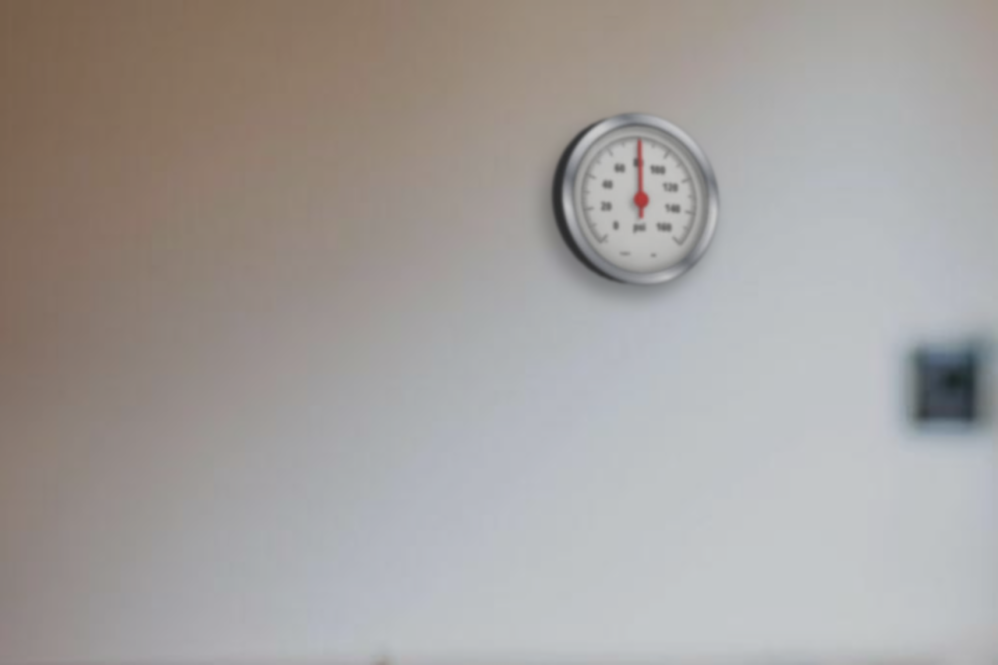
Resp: 80,psi
